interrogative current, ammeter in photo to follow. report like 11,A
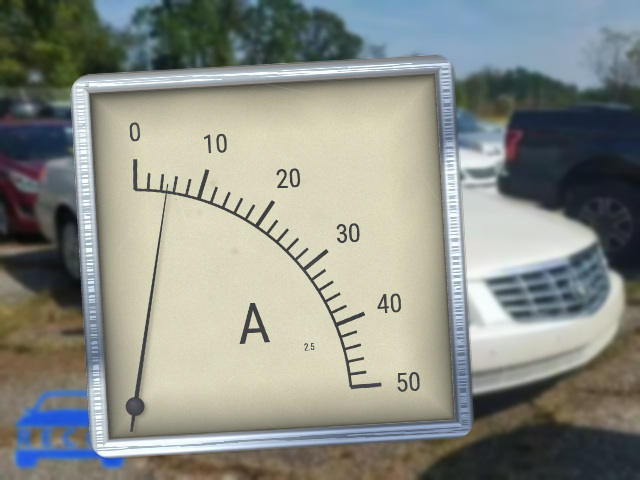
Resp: 5,A
